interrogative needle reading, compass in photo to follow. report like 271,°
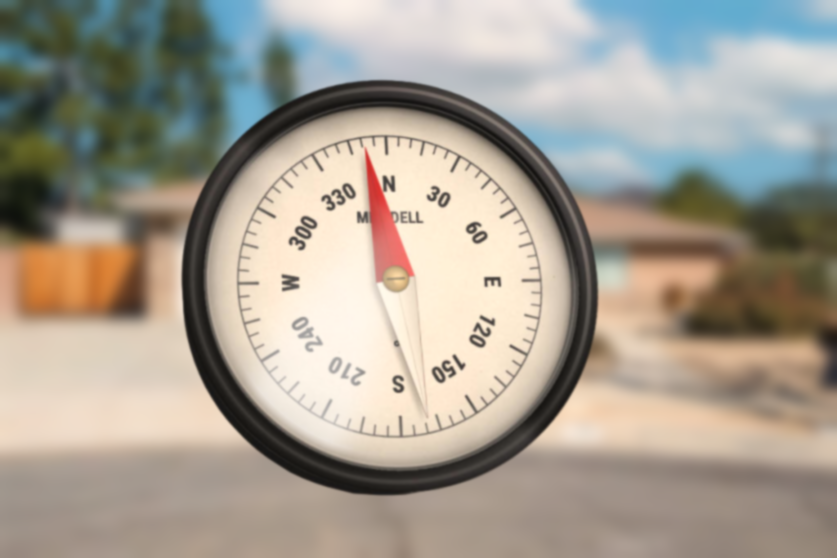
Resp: 350,°
